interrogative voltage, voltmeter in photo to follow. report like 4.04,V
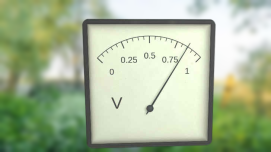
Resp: 0.85,V
